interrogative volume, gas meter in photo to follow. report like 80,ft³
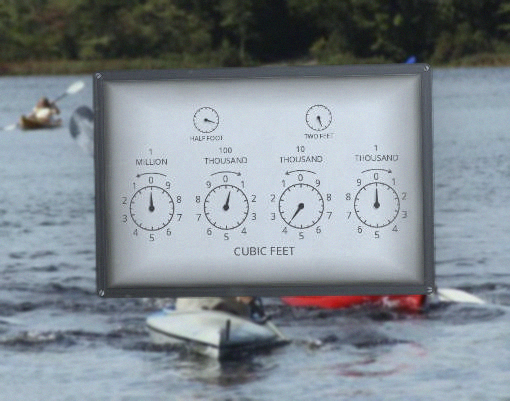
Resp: 4000,ft³
